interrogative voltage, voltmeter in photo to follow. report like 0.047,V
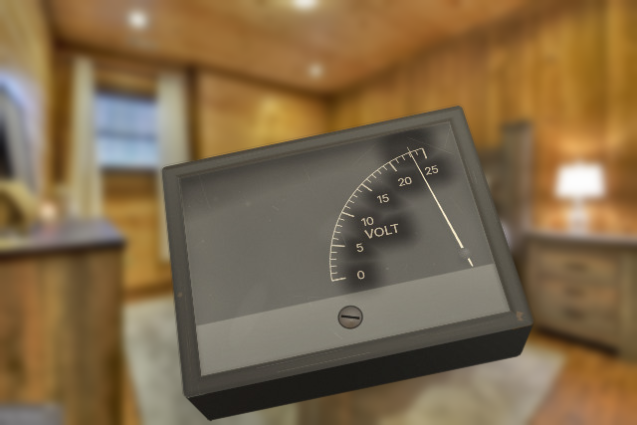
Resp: 23,V
